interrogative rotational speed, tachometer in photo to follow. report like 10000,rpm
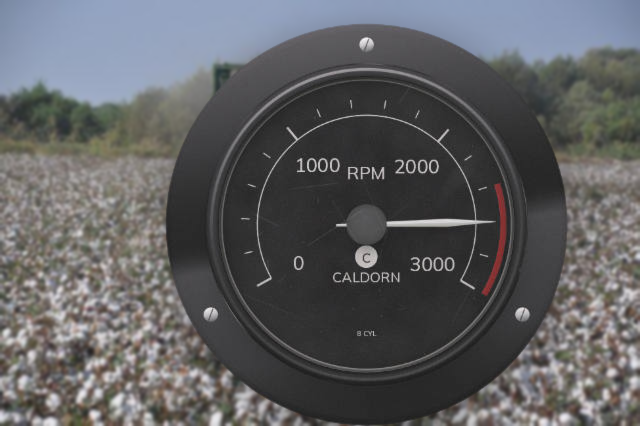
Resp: 2600,rpm
